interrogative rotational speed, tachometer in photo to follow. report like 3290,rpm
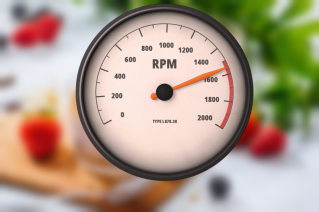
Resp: 1550,rpm
